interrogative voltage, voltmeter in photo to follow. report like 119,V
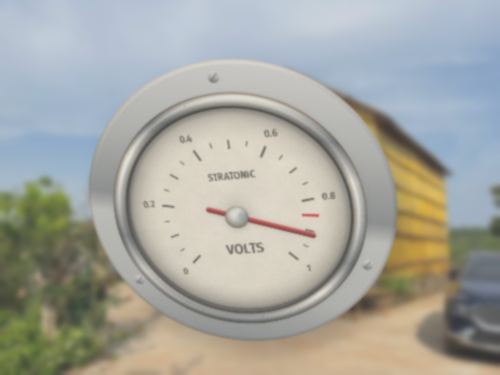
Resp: 0.9,V
